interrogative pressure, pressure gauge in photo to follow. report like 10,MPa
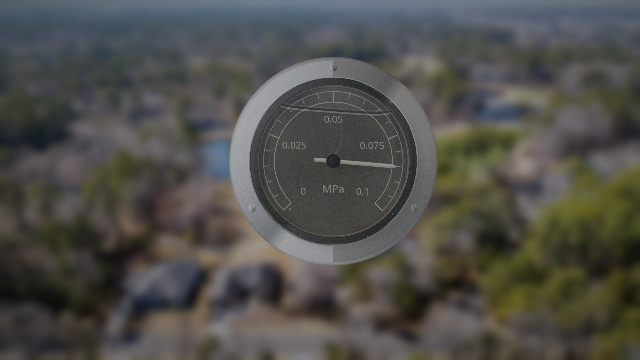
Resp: 0.085,MPa
